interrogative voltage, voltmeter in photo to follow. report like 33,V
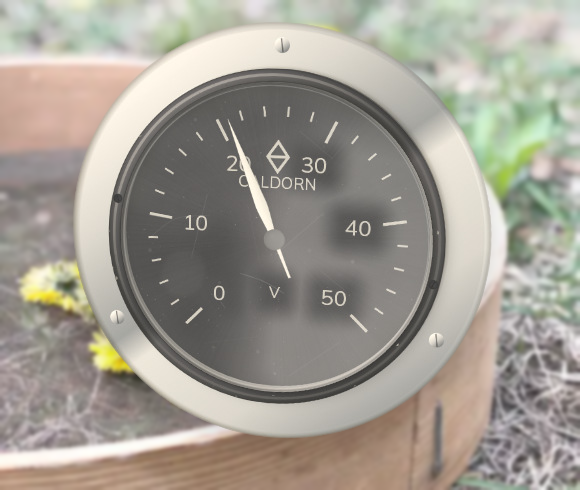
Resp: 21,V
